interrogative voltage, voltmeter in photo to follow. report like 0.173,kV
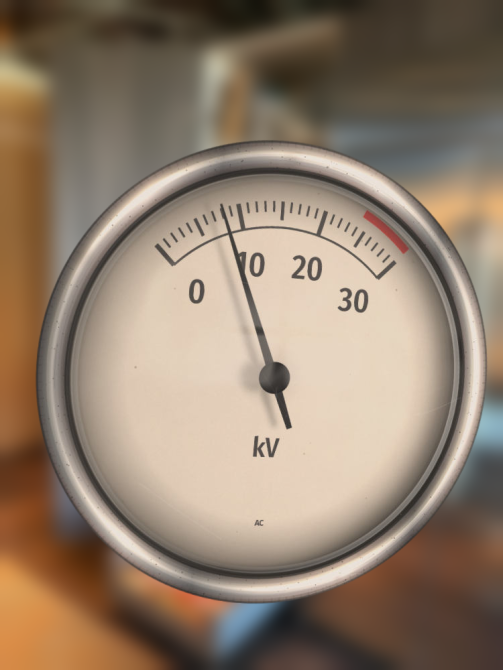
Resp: 8,kV
